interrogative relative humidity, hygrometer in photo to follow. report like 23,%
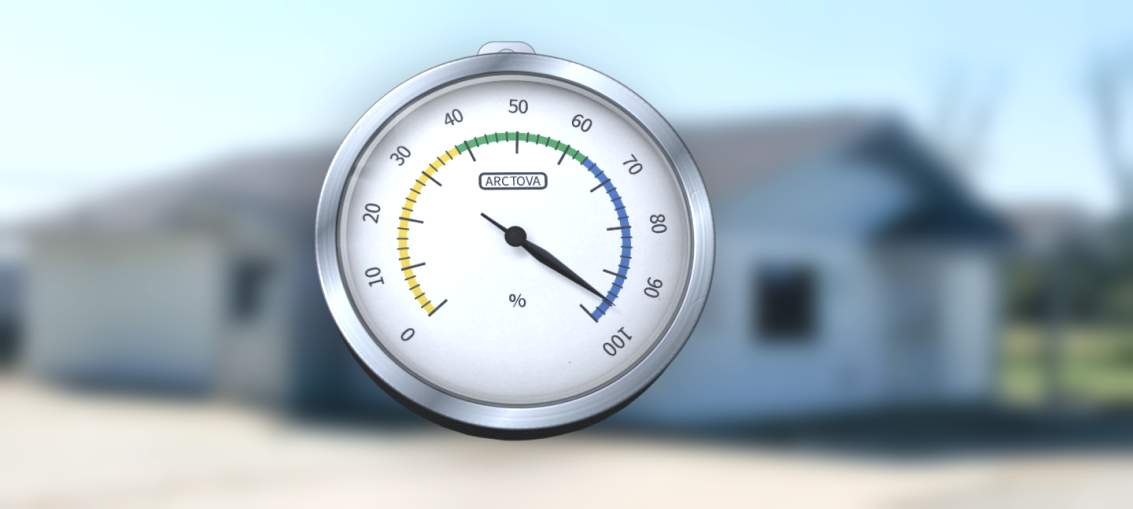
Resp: 96,%
